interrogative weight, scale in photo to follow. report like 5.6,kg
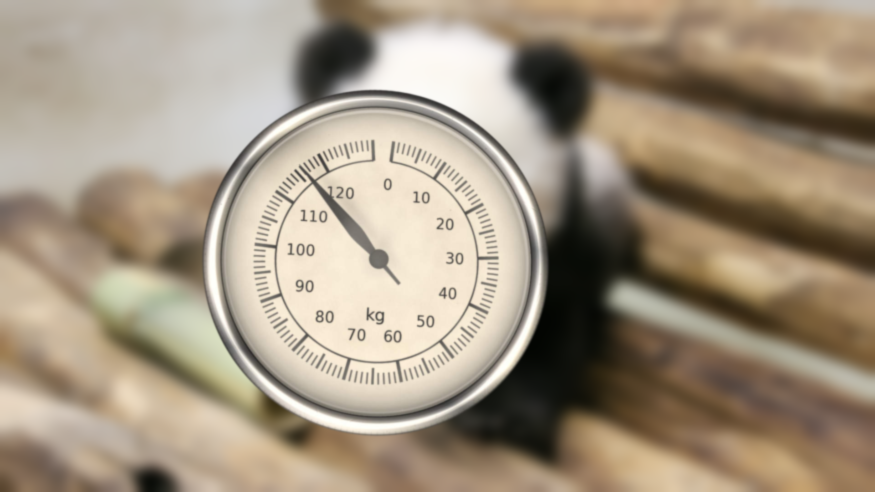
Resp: 116,kg
